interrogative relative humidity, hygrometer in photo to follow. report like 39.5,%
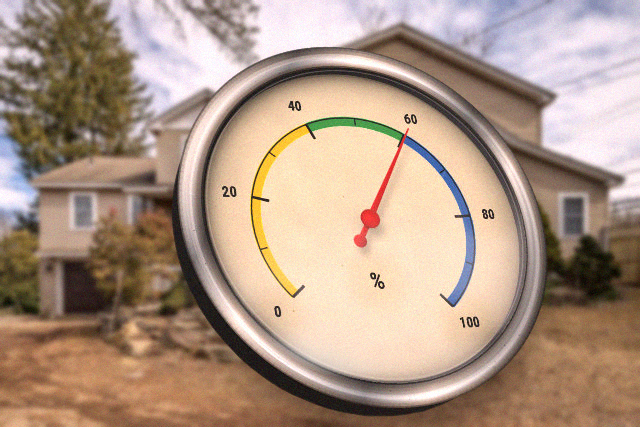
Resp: 60,%
